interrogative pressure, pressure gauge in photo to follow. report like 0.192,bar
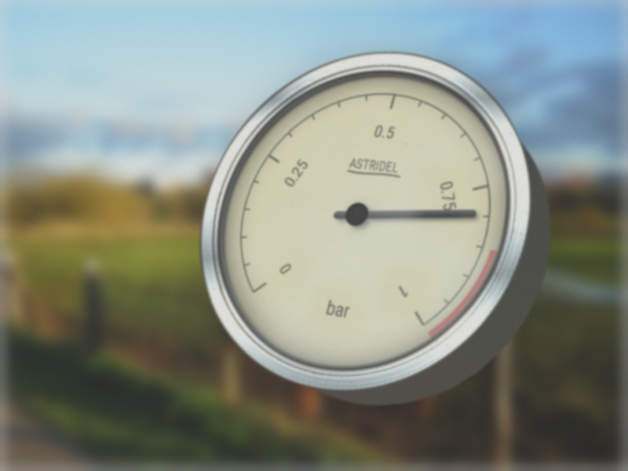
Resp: 0.8,bar
